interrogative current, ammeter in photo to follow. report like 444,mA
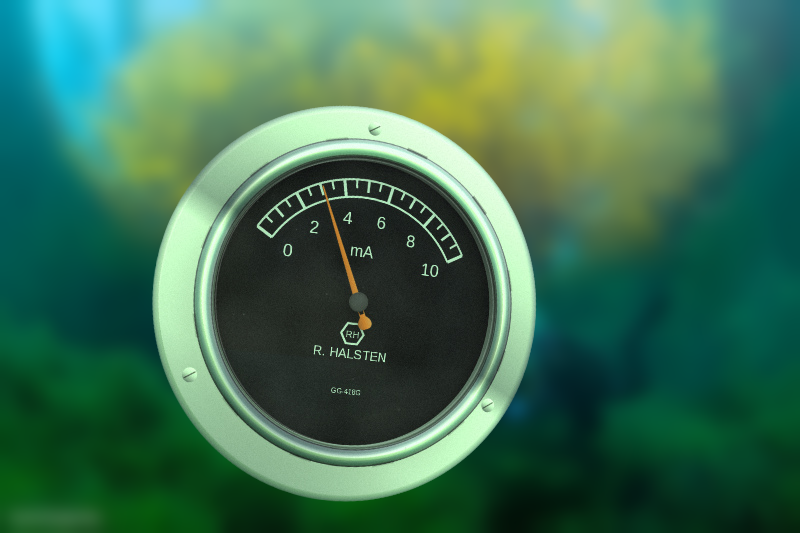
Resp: 3,mA
